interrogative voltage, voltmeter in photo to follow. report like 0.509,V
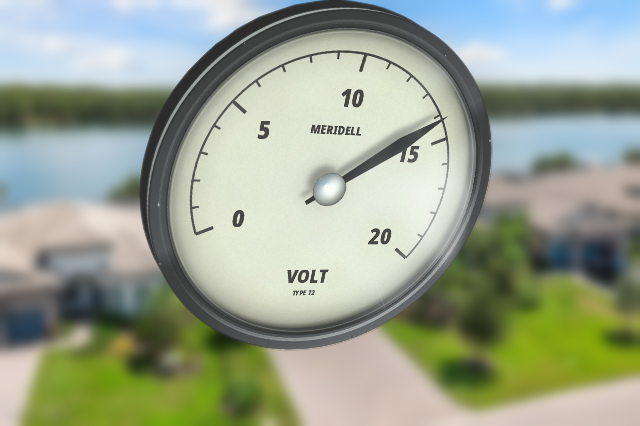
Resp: 14,V
